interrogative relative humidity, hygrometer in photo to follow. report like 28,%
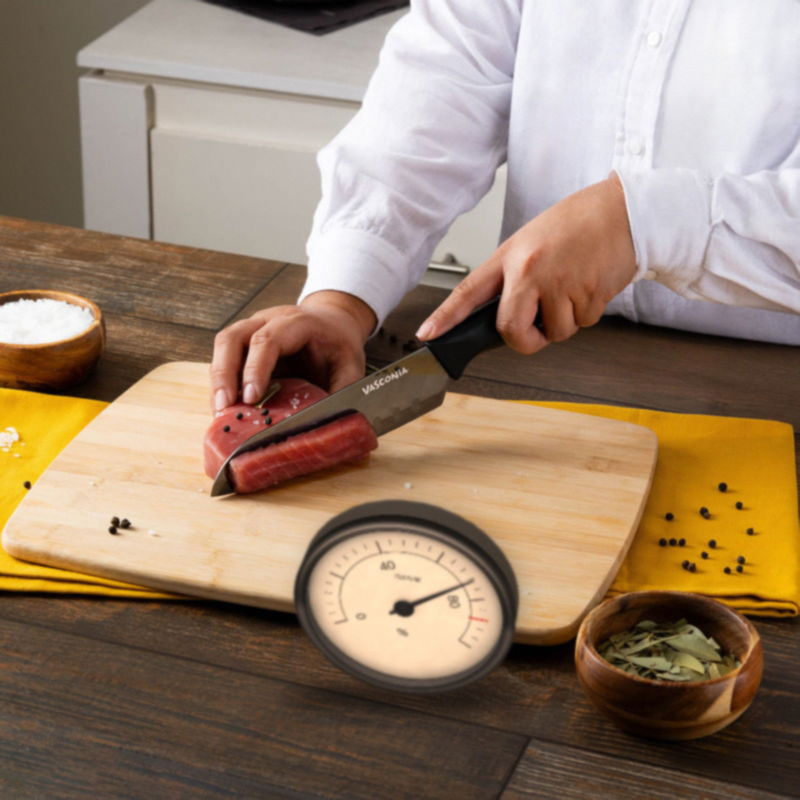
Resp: 72,%
